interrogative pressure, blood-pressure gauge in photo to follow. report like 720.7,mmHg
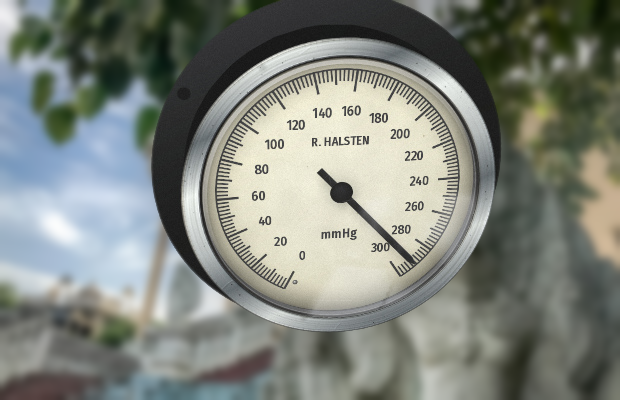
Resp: 290,mmHg
